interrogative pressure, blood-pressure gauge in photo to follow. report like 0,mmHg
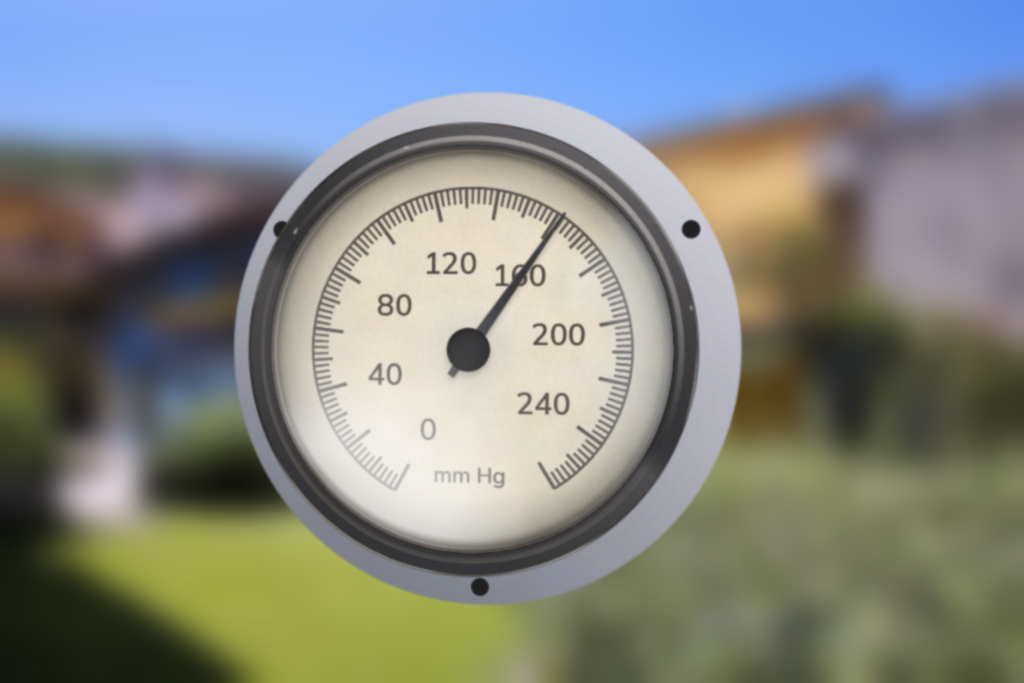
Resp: 162,mmHg
